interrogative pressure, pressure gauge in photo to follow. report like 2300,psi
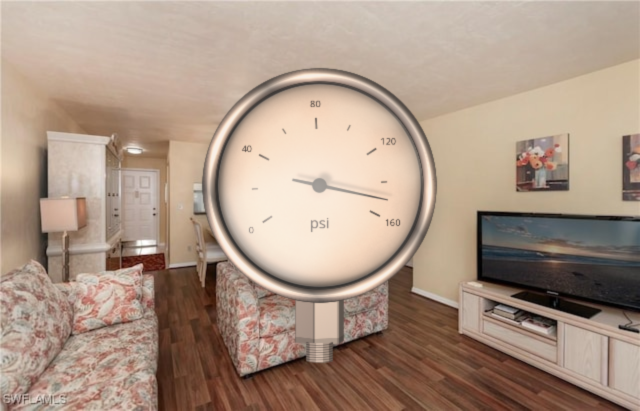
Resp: 150,psi
